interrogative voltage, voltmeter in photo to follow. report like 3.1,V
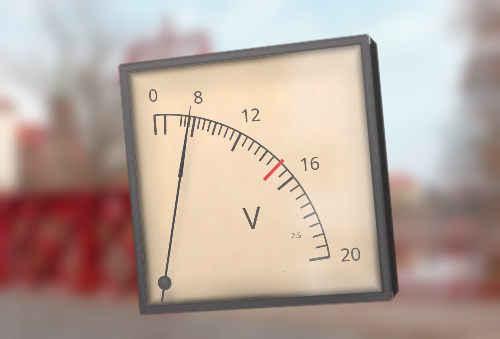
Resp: 7.5,V
